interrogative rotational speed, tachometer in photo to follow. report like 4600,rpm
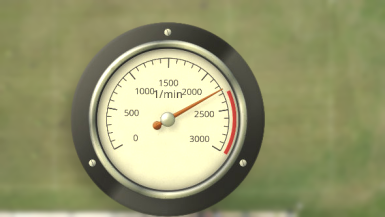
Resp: 2250,rpm
